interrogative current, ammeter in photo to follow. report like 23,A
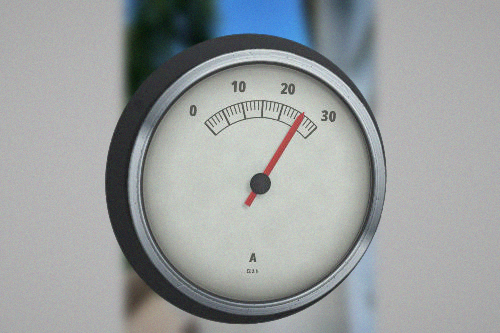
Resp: 25,A
